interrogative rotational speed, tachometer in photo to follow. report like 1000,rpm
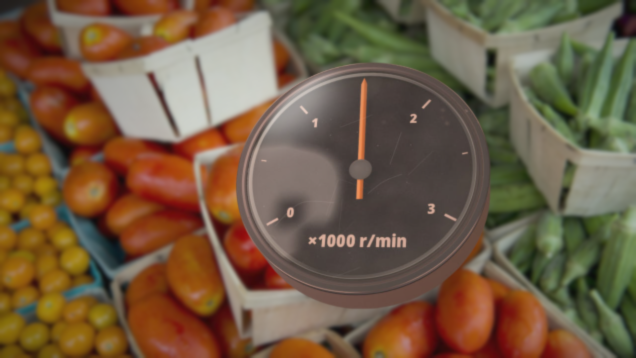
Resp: 1500,rpm
